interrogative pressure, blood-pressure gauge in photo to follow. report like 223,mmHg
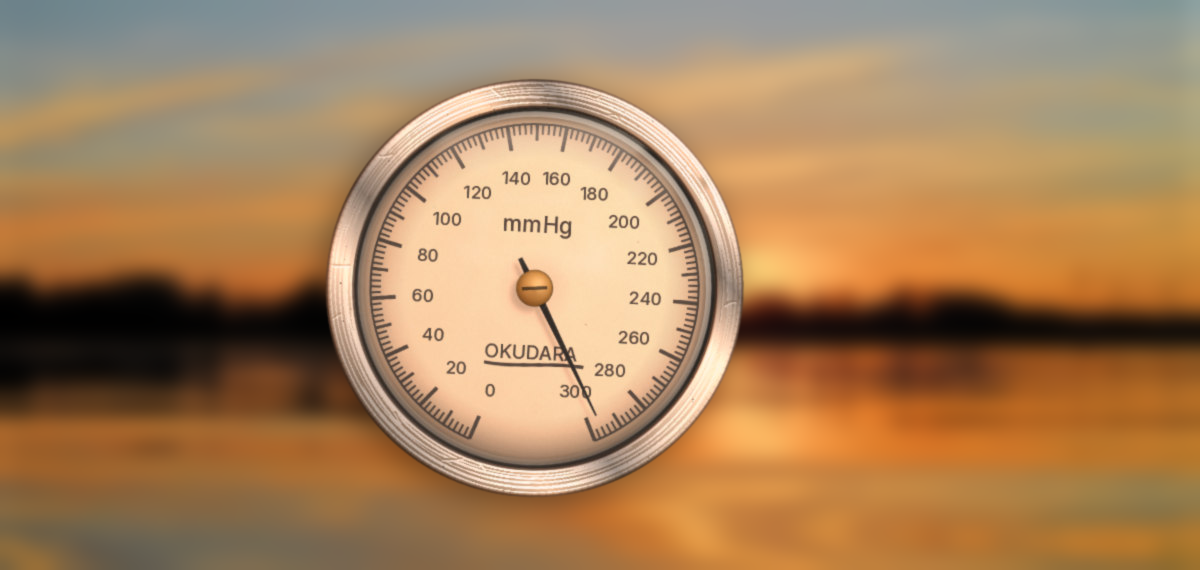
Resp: 296,mmHg
